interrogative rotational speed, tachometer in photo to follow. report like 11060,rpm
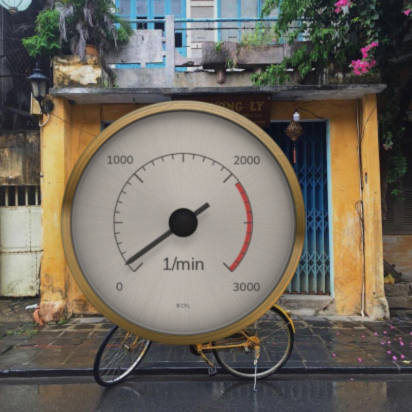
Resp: 100,rpm
